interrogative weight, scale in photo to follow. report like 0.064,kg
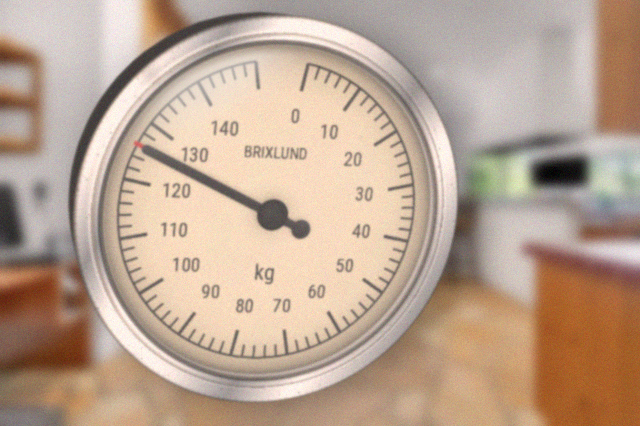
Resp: 126,kg
